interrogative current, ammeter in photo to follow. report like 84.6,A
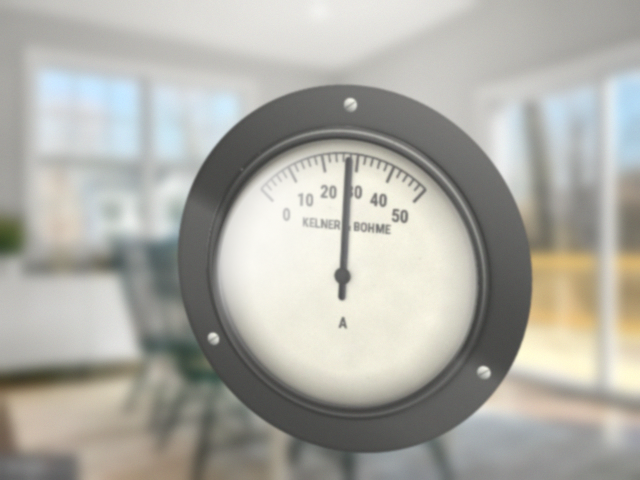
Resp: 28,A
